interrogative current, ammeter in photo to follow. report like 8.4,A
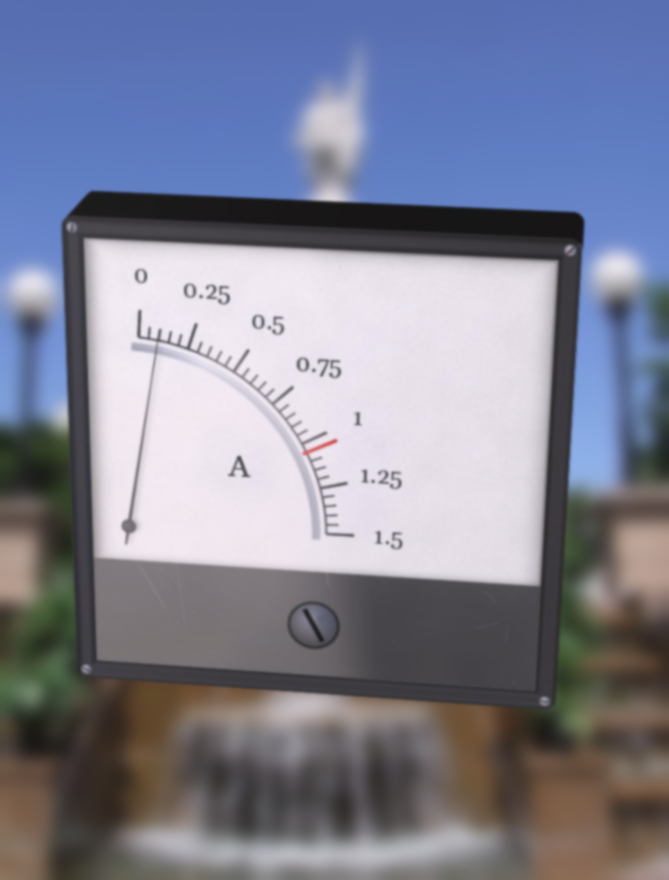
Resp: 0.1,A
